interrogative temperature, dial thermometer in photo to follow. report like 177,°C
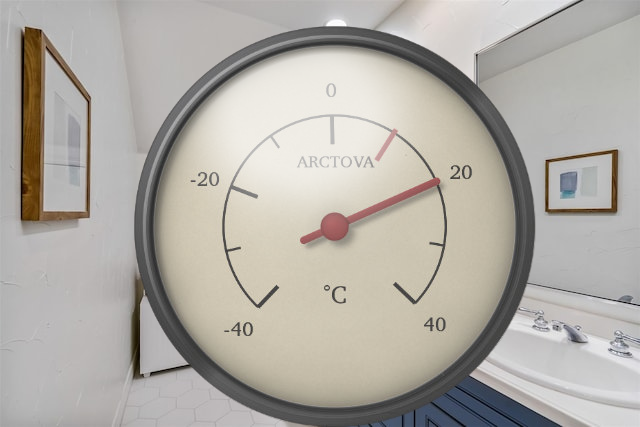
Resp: 20,°C
